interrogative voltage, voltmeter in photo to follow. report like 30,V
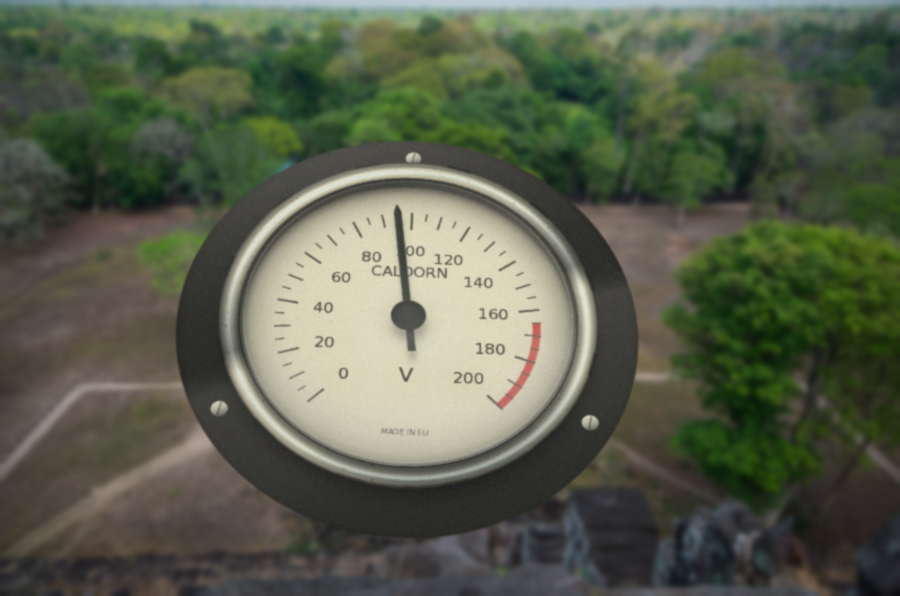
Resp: 95,V
